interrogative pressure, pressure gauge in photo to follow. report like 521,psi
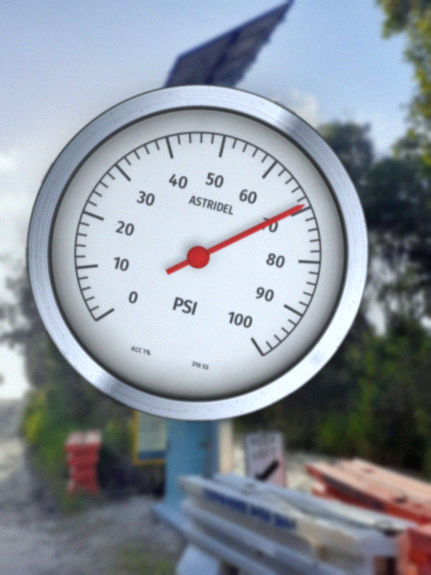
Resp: 69,psi
